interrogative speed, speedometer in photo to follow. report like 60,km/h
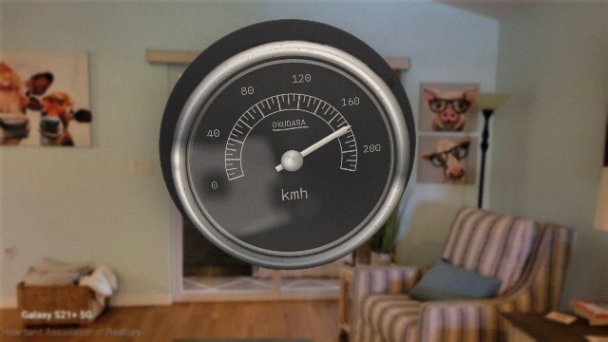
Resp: 175,km/h
